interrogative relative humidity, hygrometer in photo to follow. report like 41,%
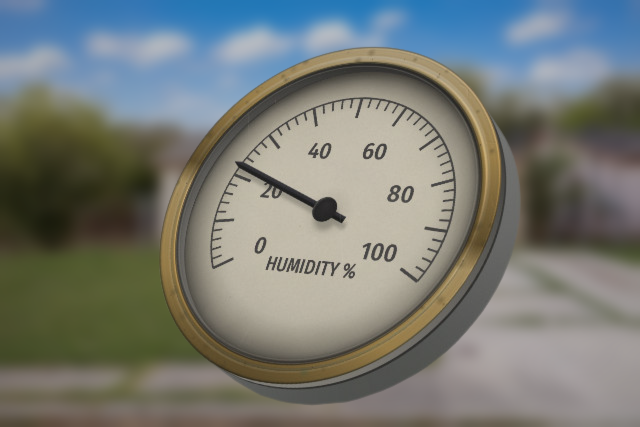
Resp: 22,%
